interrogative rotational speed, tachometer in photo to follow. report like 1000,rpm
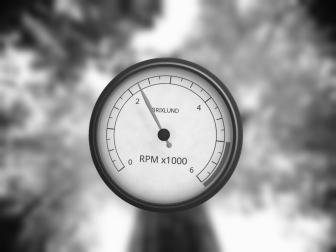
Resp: 2250,rpm
